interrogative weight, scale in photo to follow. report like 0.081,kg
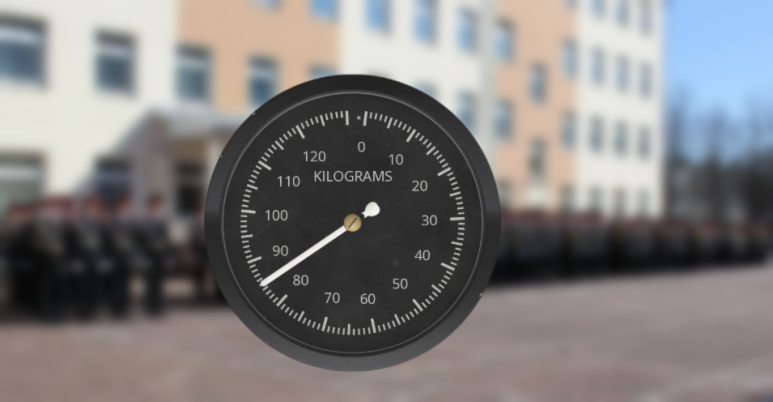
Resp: 85,kg
